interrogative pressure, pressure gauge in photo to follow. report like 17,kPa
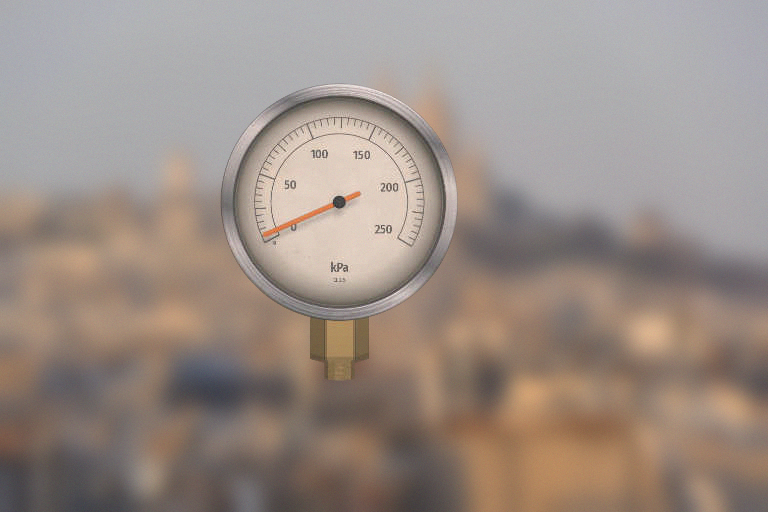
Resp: 5,kPa
